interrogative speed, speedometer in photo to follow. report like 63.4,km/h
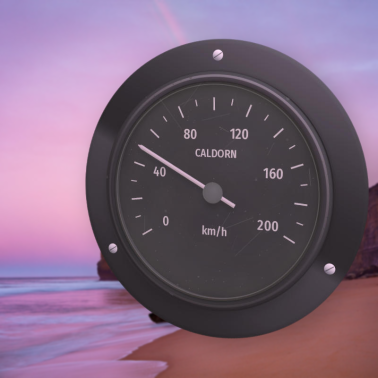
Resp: 50,km/h
